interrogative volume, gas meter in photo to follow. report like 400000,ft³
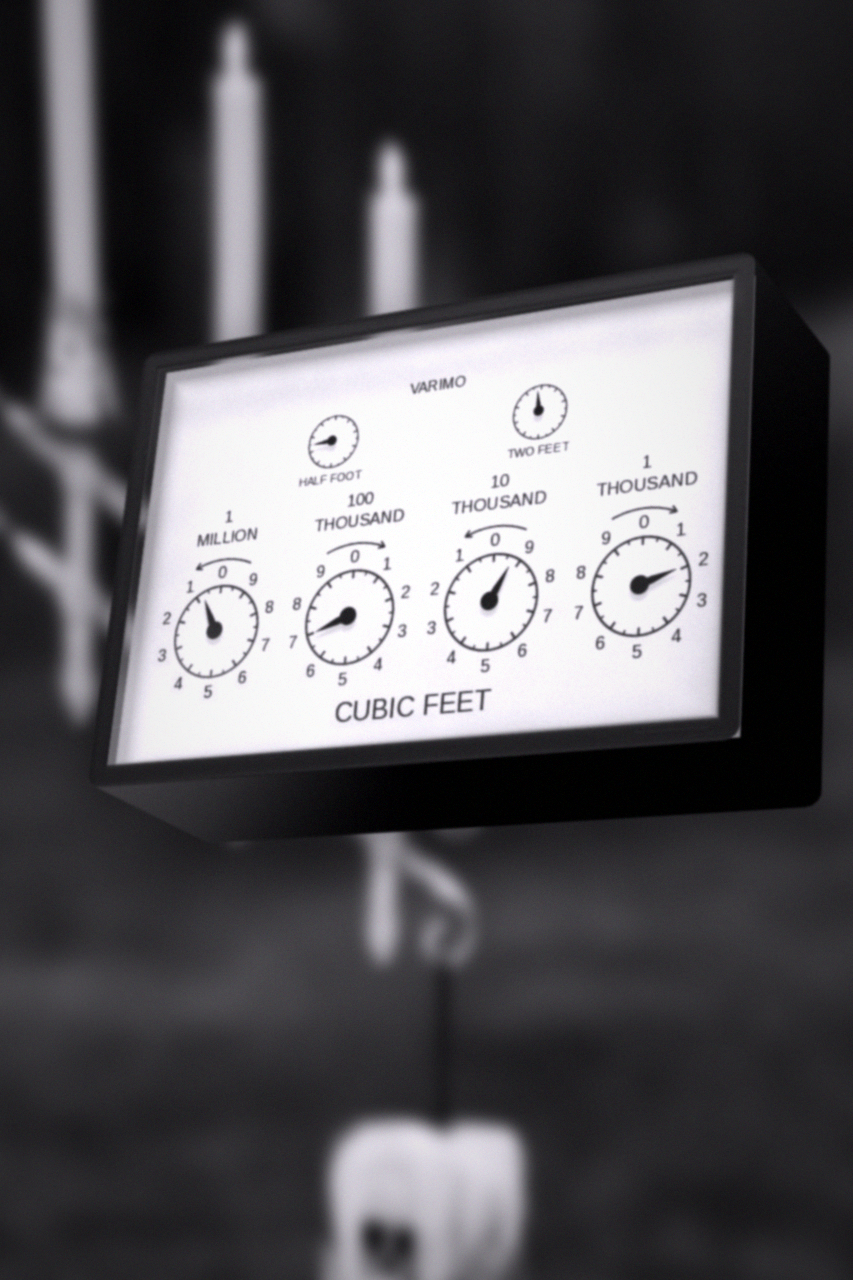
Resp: 69200,ft³
